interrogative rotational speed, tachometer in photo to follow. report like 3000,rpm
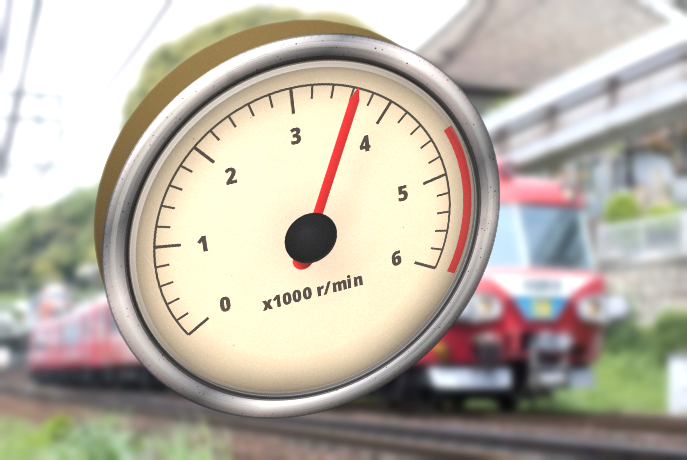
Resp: 3600,rpm
